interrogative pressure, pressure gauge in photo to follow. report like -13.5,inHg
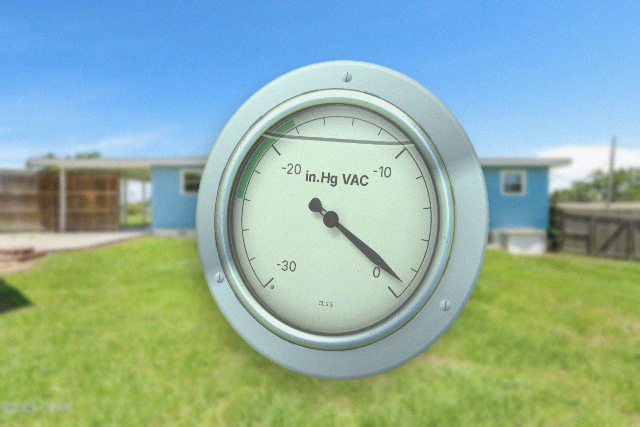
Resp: -1,inHg
